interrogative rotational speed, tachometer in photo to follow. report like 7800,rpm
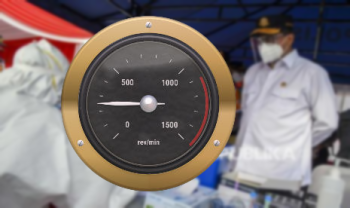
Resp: 250,rpm
